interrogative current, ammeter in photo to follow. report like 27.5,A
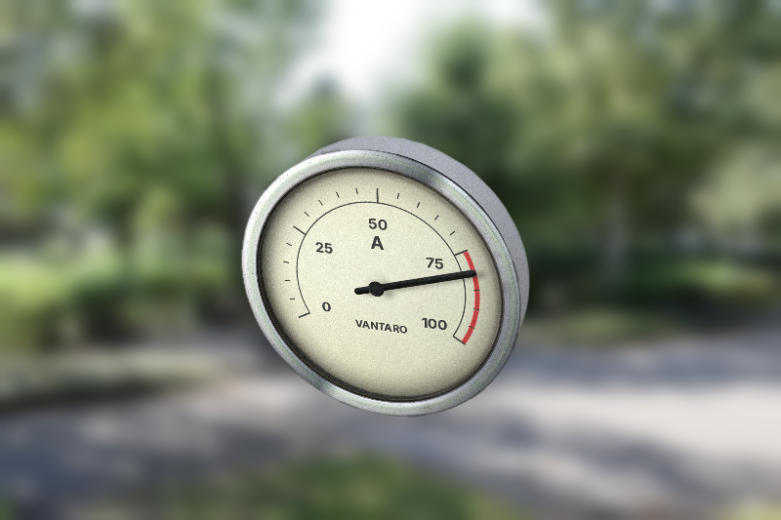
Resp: 80,A
